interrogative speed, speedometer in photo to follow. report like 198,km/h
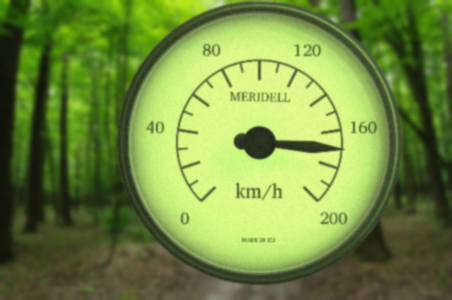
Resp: 170,km/h
